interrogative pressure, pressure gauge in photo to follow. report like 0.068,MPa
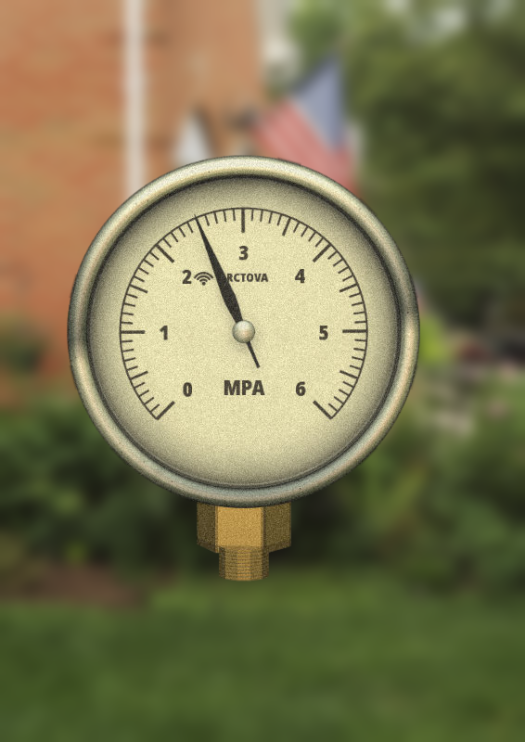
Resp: 2.5,MPa
